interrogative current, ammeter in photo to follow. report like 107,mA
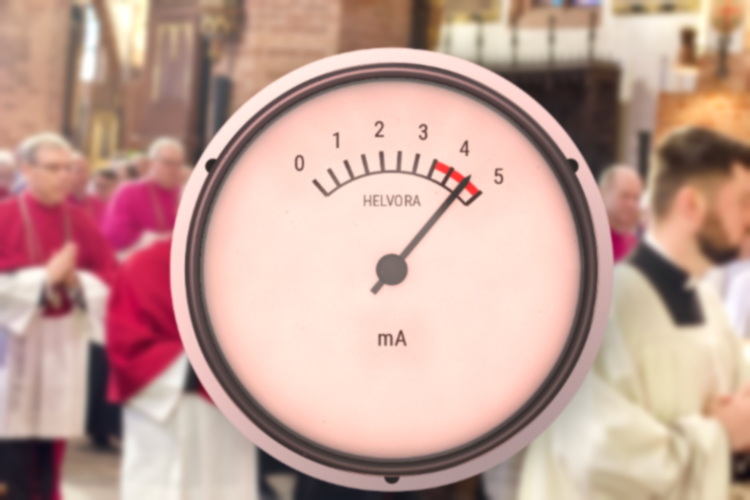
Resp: 4.5,mA
